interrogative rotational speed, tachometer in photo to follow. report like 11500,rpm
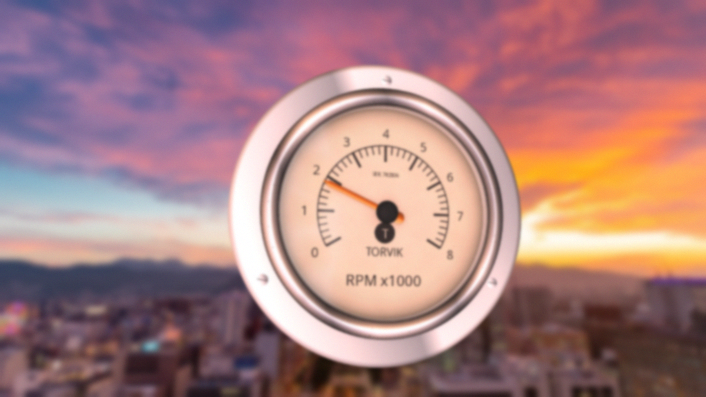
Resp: 1800,rpm
